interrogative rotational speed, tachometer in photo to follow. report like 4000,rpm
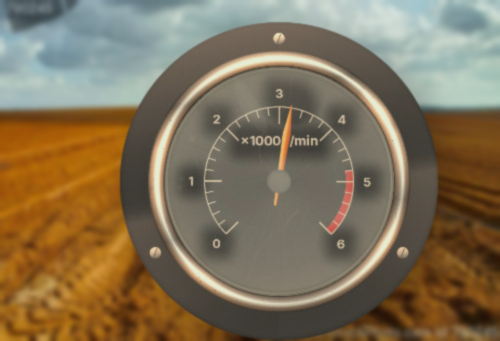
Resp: 3200,rpm
